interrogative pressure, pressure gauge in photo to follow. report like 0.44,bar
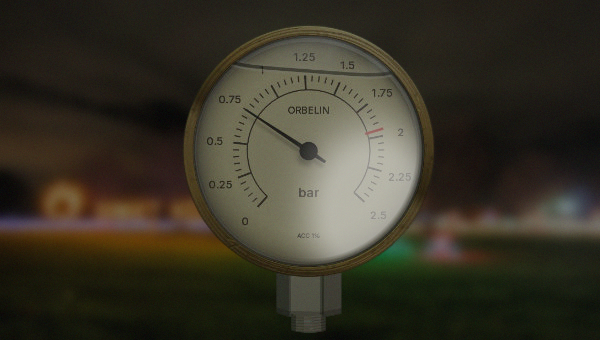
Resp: 0.75,bar
